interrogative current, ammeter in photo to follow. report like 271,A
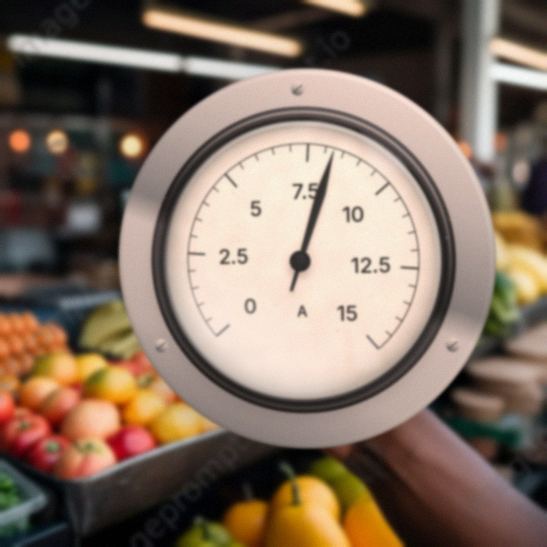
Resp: 8.25,A
